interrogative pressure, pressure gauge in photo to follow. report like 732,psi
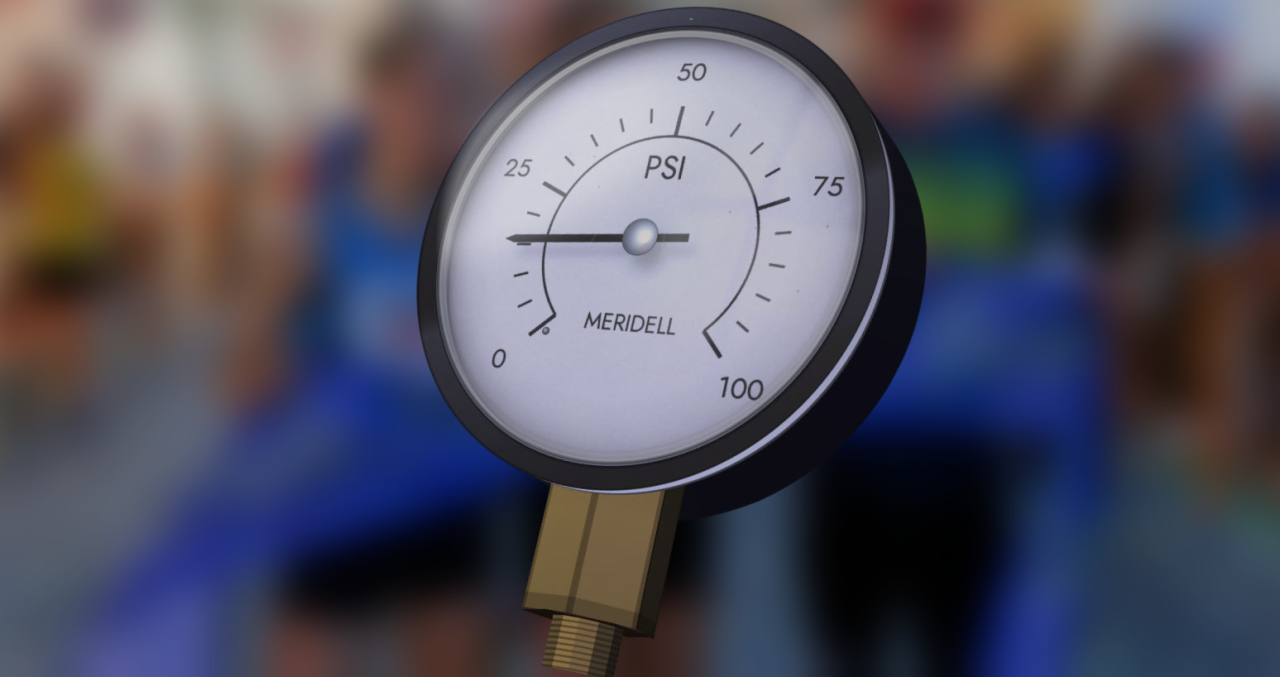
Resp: 15,psi
